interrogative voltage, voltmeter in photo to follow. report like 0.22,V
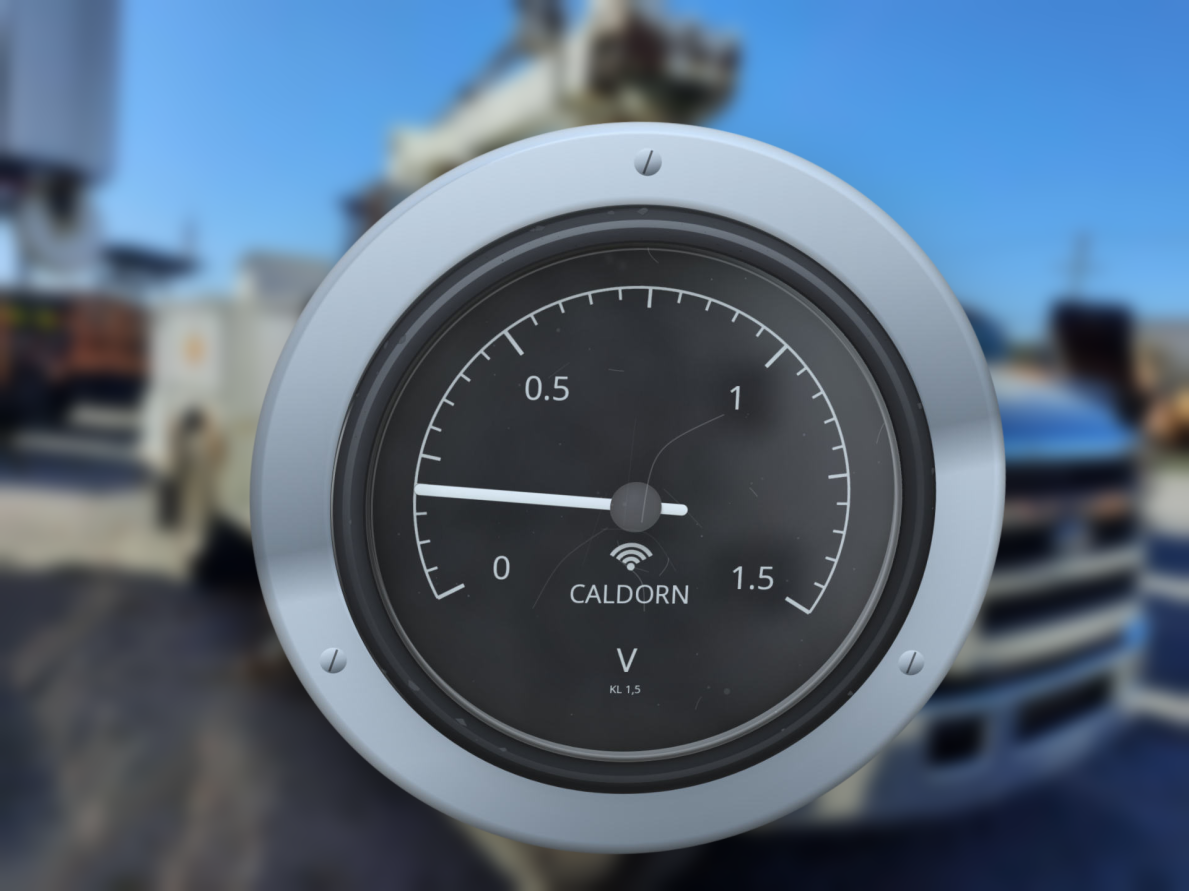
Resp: 0.2,V
